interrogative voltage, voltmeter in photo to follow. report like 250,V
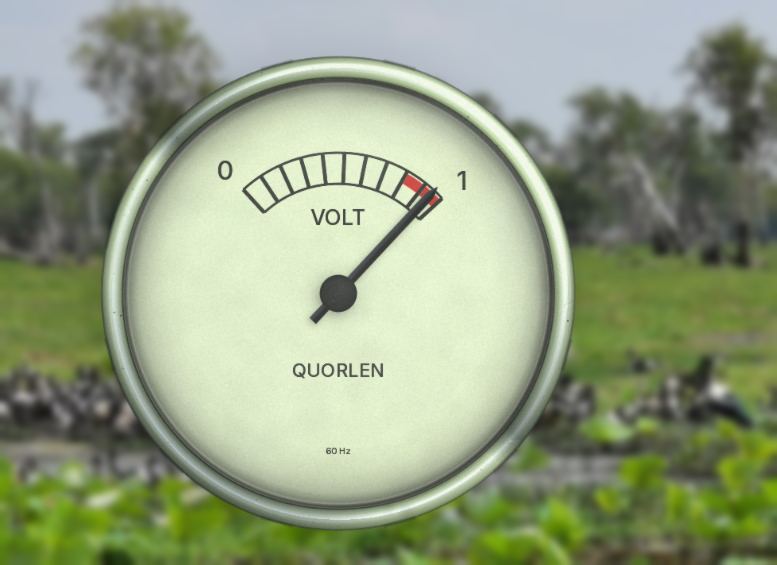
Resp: 0.95,V
